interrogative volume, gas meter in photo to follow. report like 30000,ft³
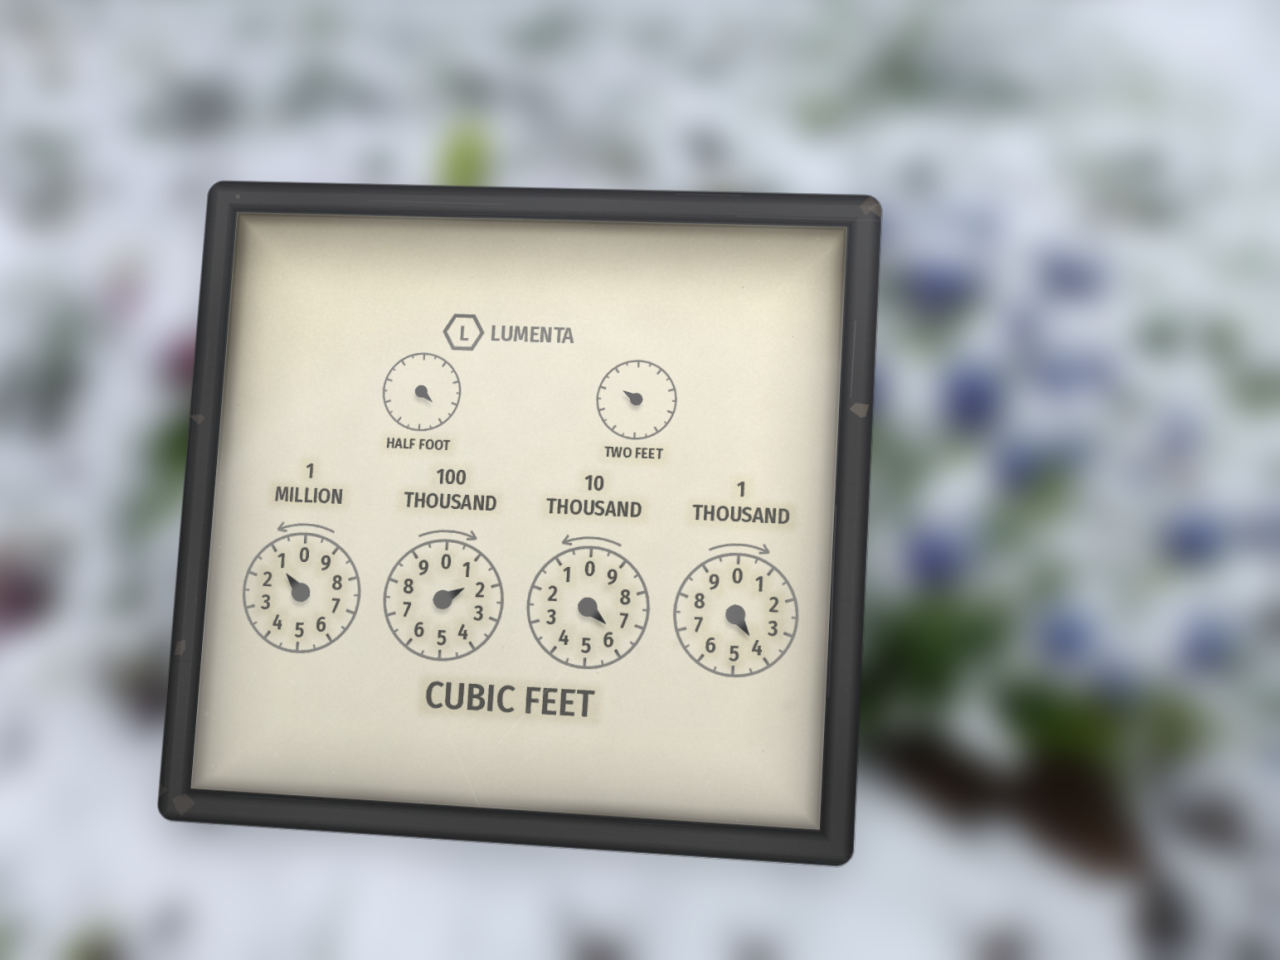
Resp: 116400,ft³
